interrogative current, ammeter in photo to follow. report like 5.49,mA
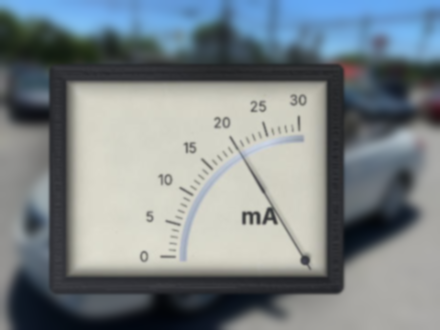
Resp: 20,mA
